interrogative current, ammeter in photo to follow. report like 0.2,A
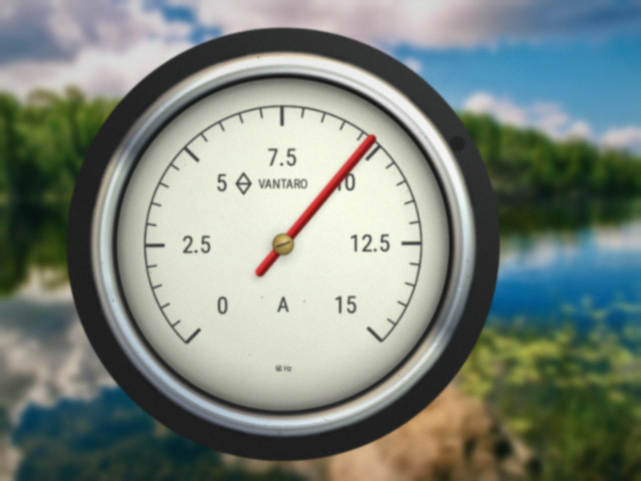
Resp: 9.75,A
